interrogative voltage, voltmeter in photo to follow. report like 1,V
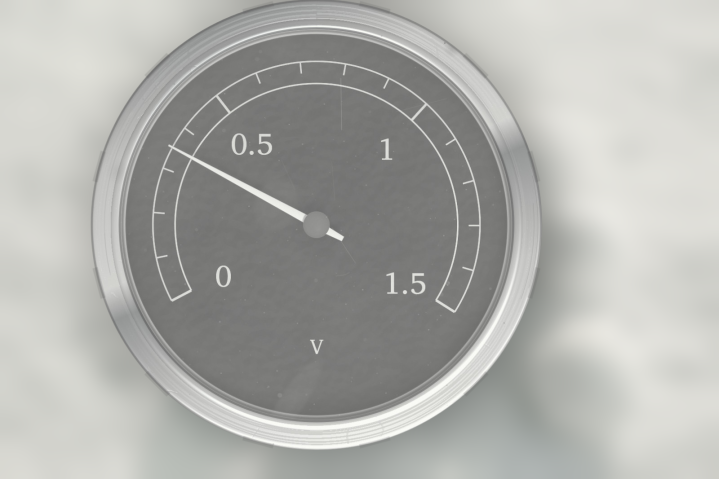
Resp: 0.35,V
